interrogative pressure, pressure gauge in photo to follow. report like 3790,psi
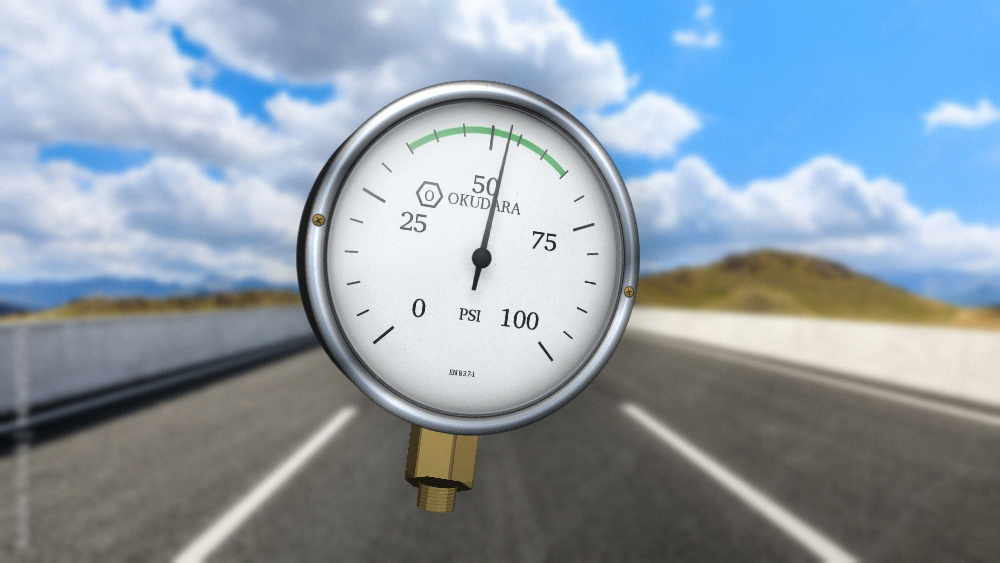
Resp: 52.5,psi
